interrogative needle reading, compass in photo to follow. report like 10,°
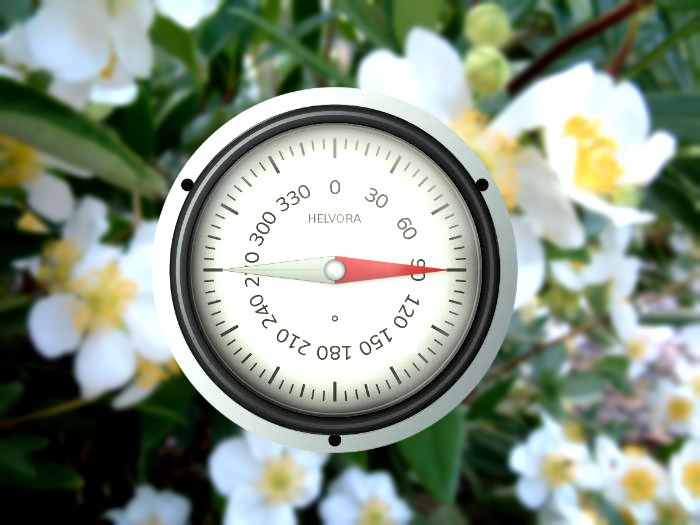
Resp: 90,°
